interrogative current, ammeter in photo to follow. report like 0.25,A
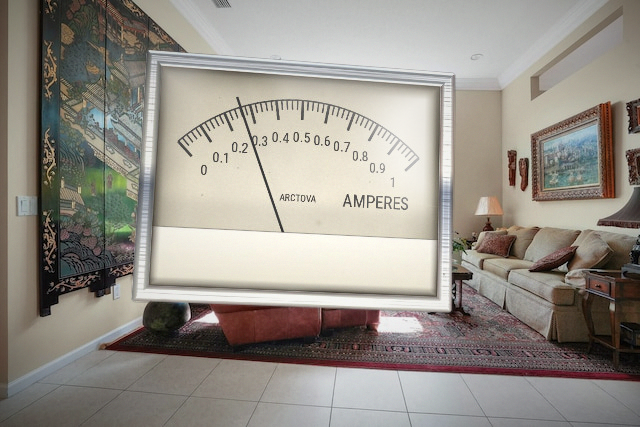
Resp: 0.26,A
